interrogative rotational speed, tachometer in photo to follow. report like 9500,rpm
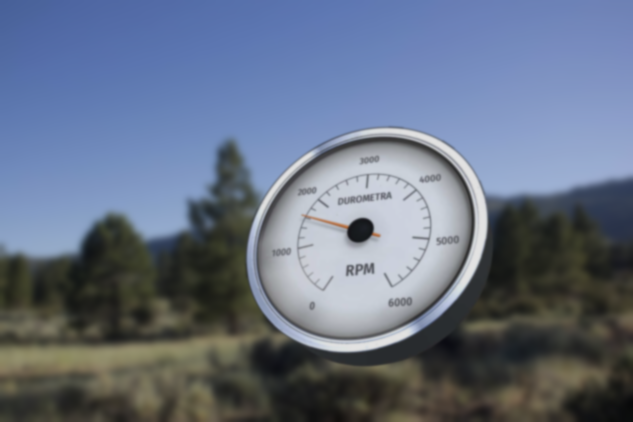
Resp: 1600,rpm
